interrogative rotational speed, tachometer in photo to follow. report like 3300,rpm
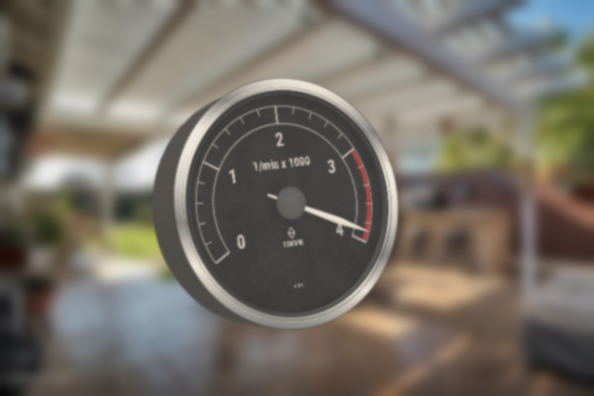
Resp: 3900,rpm
